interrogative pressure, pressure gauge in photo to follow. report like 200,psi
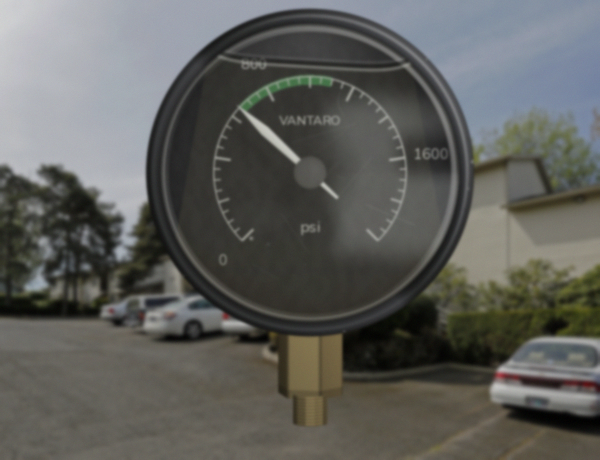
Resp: 650,psi
